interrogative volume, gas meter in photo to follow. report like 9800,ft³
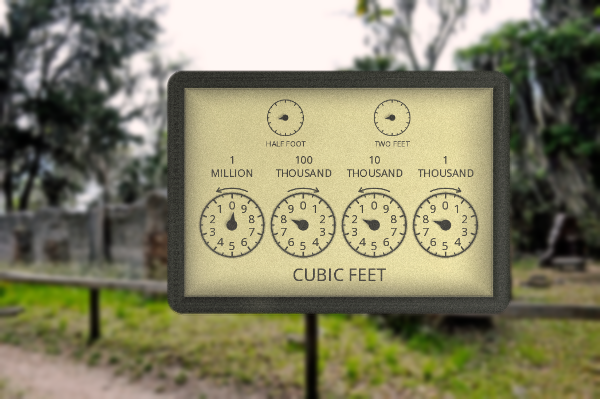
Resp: 981800,ft³
